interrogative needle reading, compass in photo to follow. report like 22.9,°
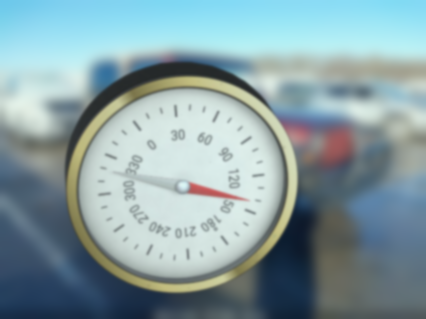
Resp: 140,°
